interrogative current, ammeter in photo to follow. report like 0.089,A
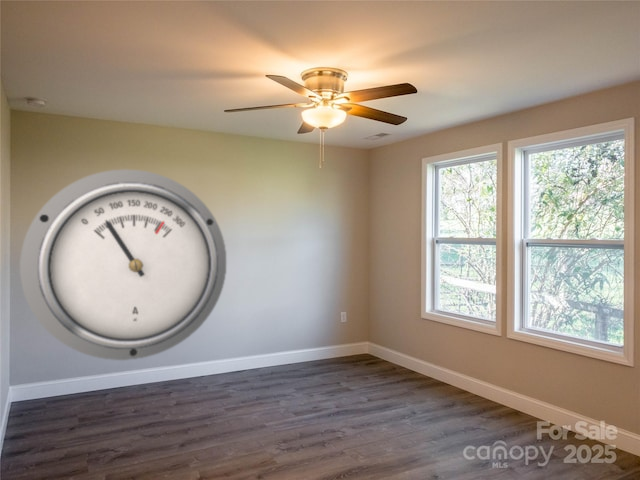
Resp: 50,A
